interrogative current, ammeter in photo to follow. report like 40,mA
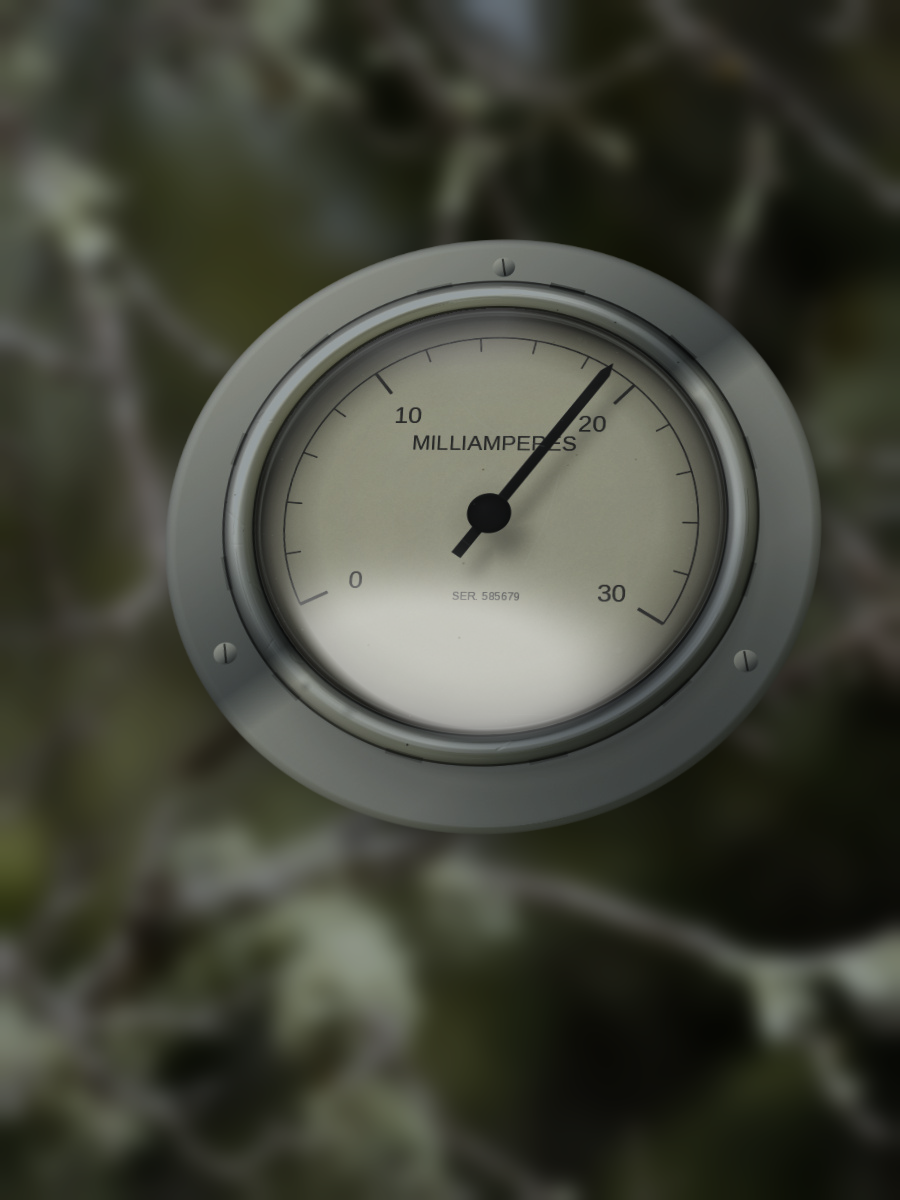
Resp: 19,mA
